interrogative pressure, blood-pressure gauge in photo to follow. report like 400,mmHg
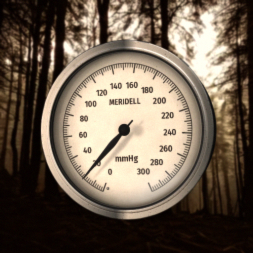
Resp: 20,mmHg
